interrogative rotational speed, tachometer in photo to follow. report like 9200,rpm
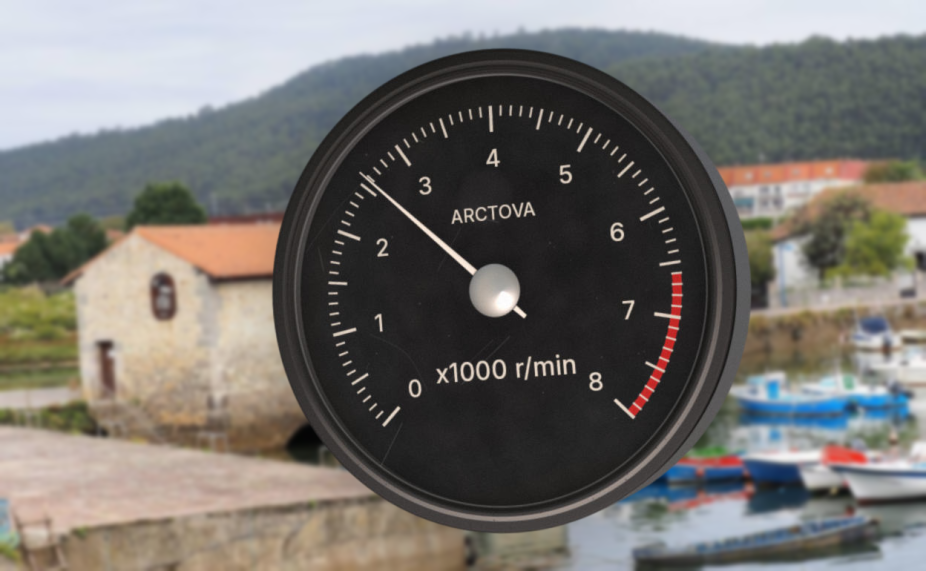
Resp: 2600,rpm
